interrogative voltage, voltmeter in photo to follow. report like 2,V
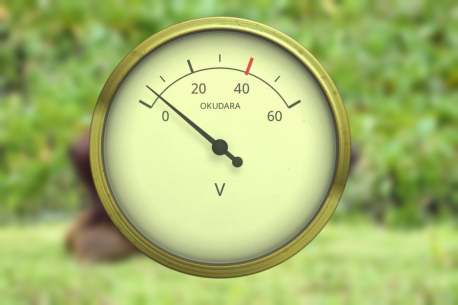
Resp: 5,V
